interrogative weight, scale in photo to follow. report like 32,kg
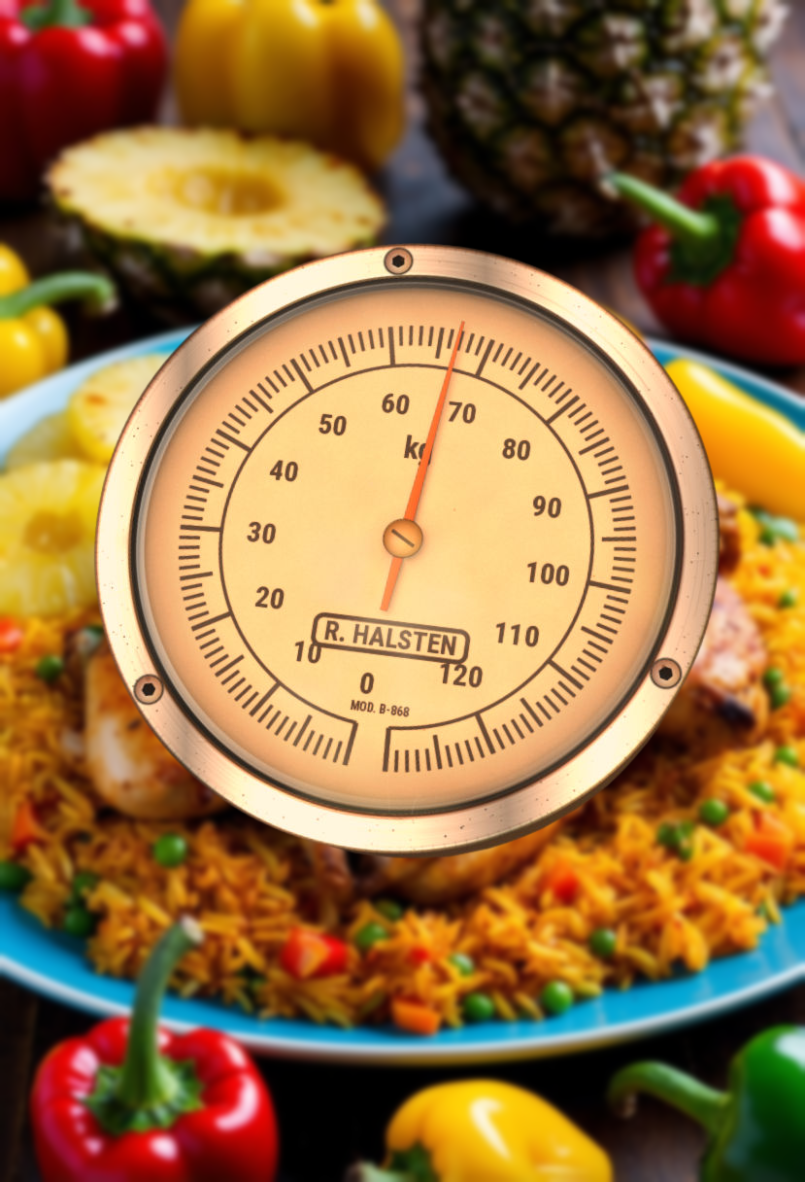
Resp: 67,kg
